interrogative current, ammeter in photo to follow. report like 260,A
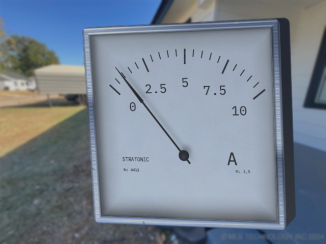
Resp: 1,A
